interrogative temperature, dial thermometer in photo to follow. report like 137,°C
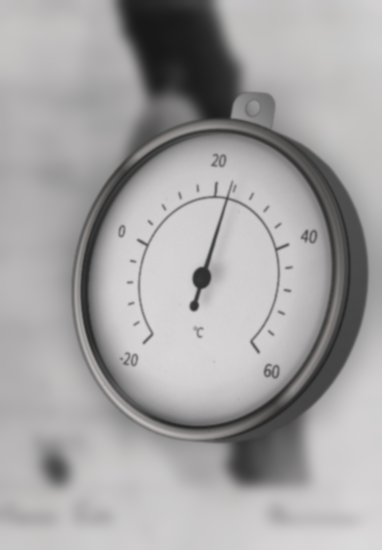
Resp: 24,°C
